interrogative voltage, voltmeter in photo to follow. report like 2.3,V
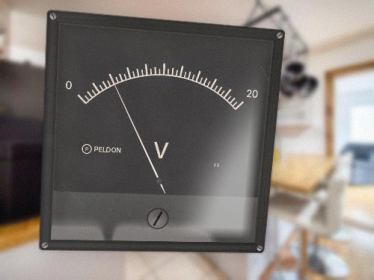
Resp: 4,V
